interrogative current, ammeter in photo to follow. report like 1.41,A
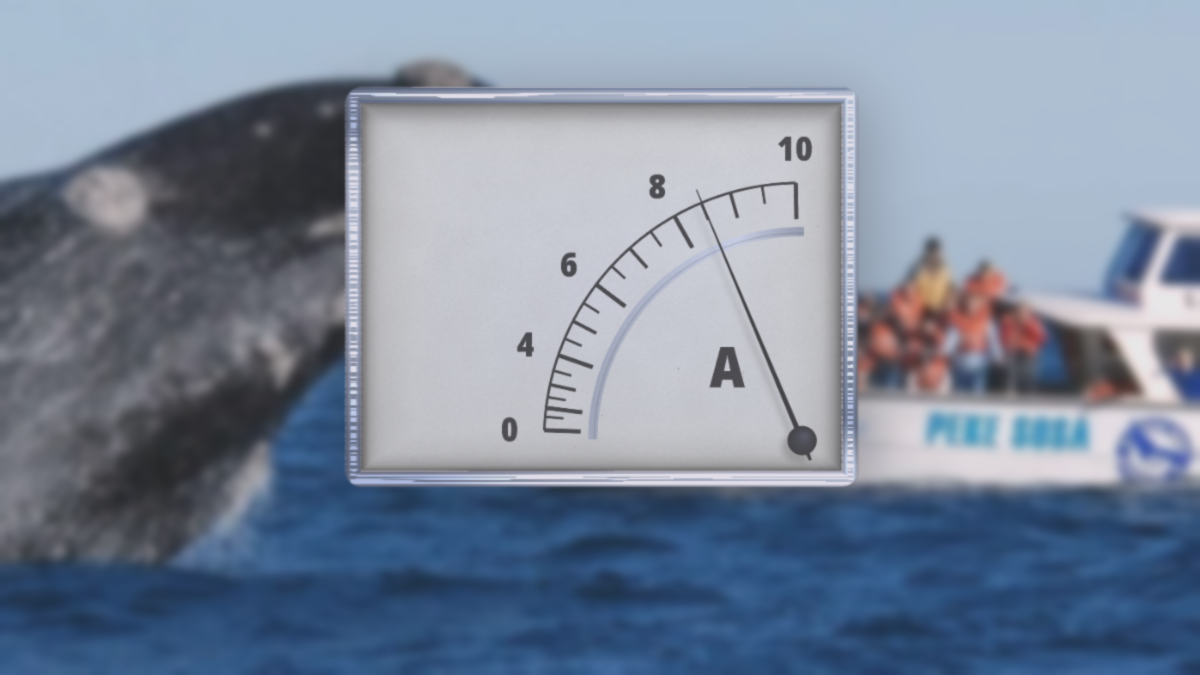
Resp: 8.5,A
